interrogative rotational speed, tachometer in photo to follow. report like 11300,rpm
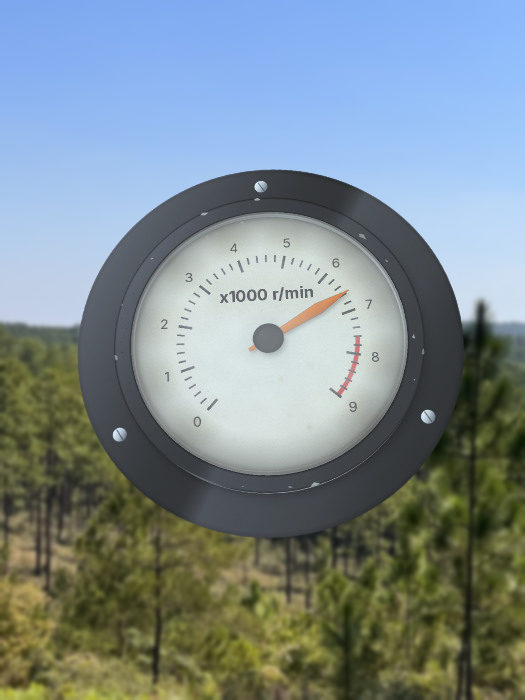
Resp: 6600,rpm
